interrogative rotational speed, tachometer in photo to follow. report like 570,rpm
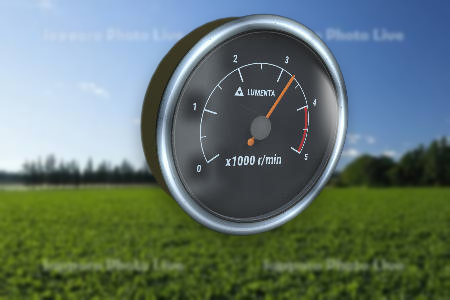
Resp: 3250,rpm
